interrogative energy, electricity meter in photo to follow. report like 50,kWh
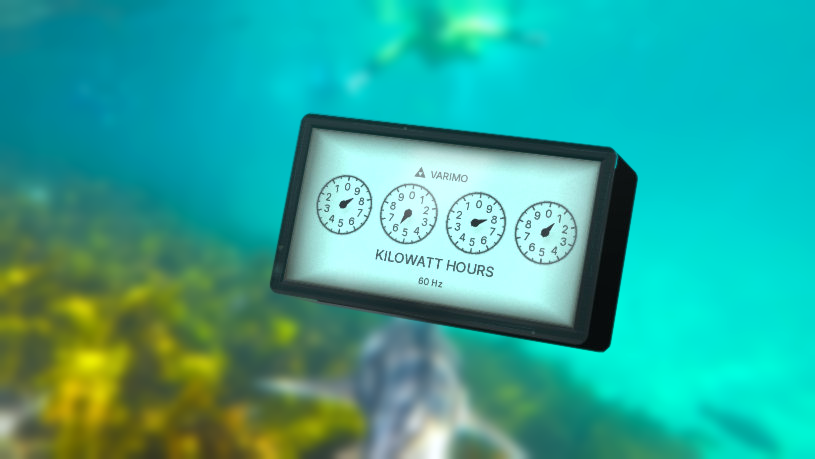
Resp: 8581,kWh
